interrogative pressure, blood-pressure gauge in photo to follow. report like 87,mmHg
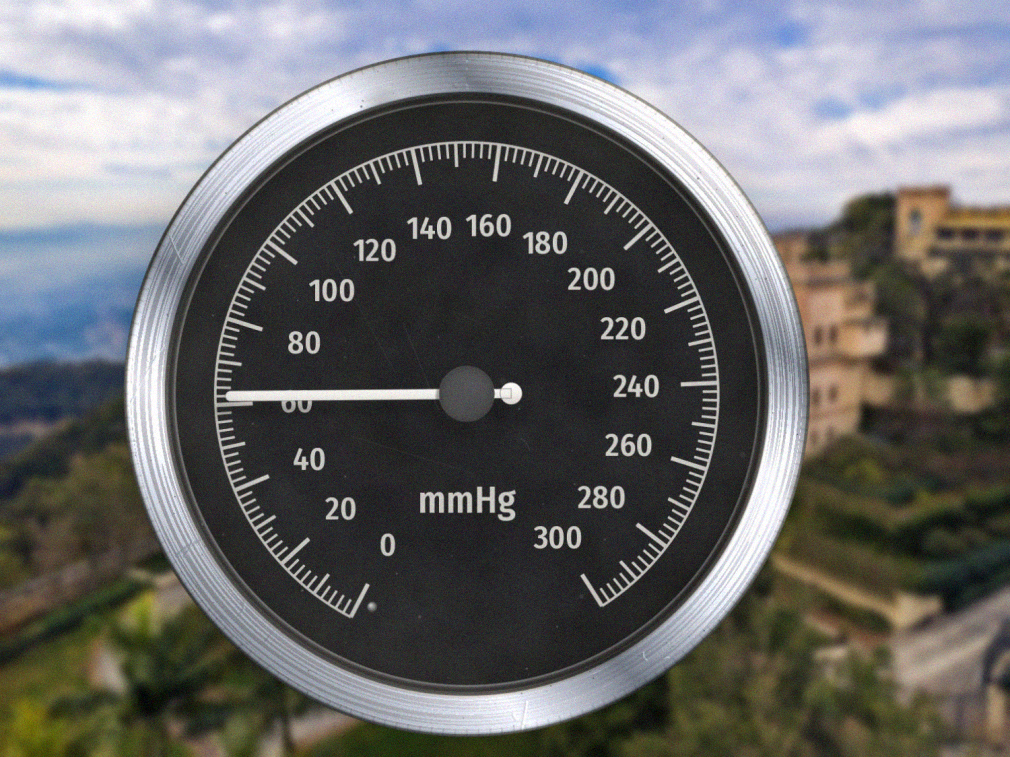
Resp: 62,mmHg
